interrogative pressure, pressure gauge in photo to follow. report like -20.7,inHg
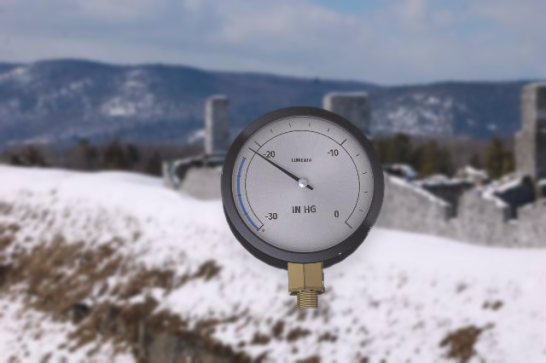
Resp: -21,inHg
